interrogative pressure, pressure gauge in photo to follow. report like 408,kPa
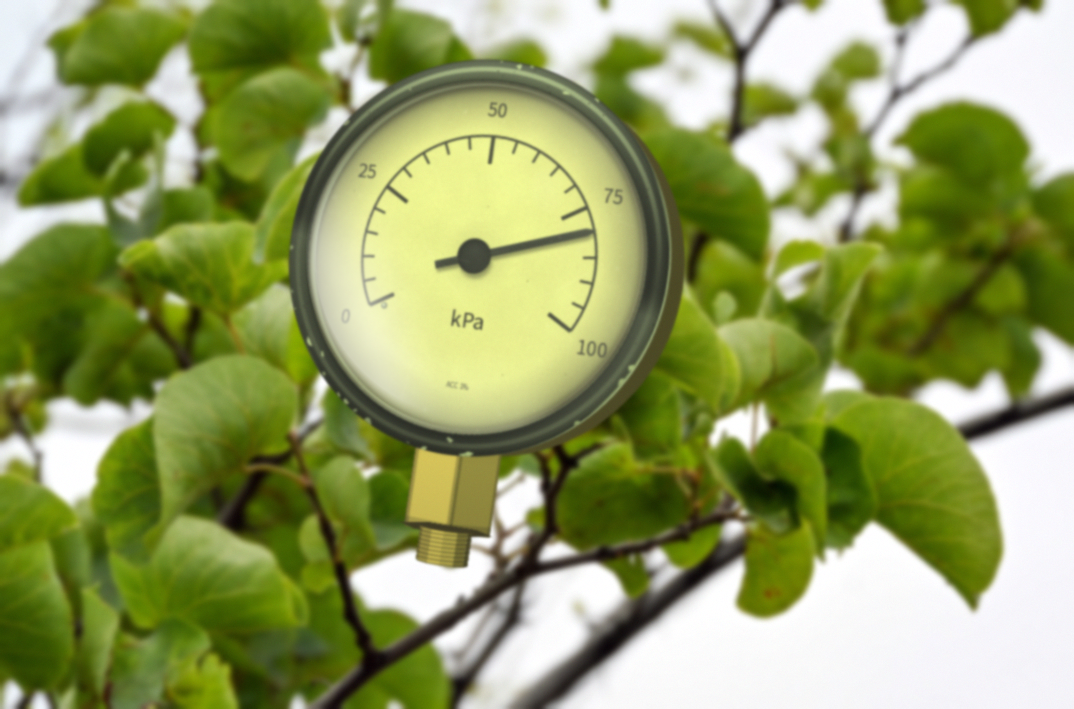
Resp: 80,kPa
